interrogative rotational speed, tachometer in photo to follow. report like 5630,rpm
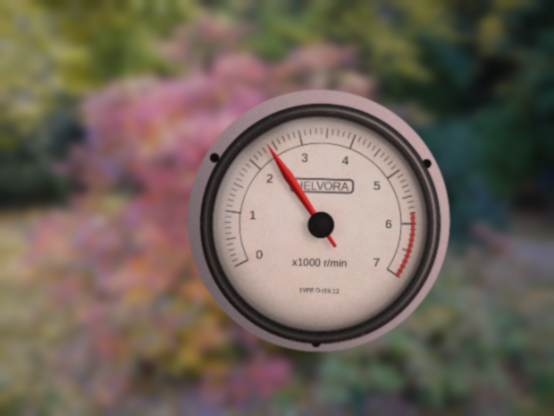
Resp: 2400,rpm
